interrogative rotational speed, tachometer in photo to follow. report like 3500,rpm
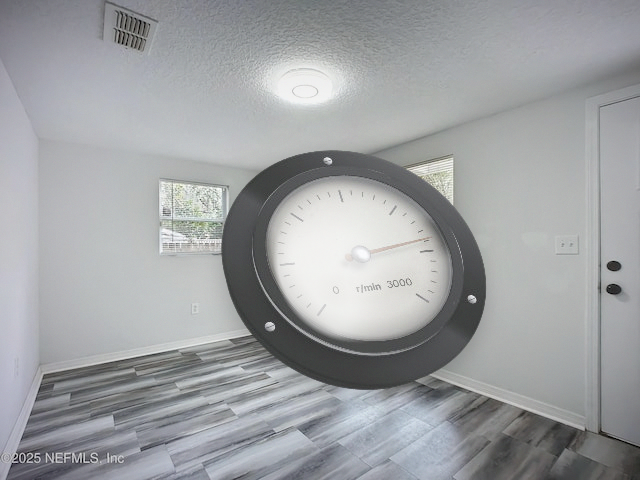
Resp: 2400,rpm
